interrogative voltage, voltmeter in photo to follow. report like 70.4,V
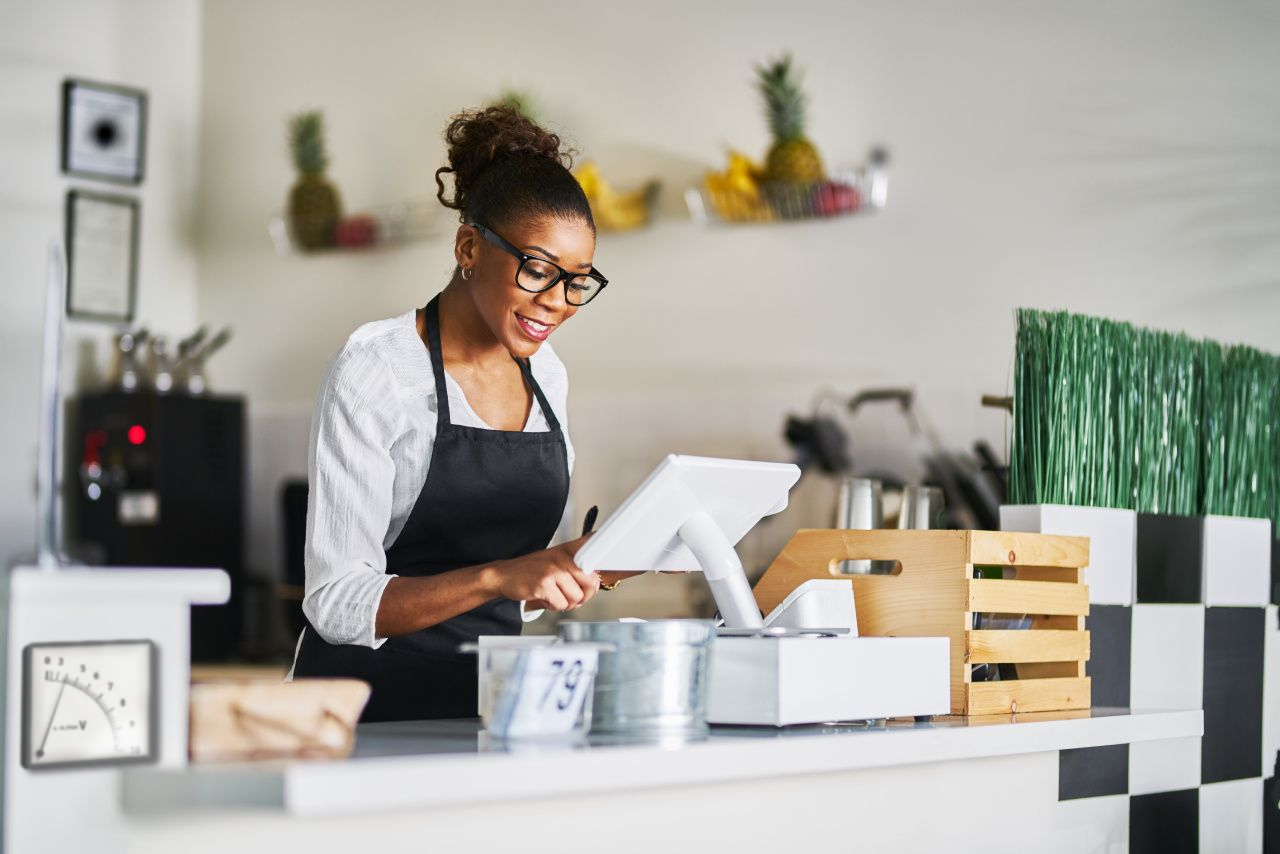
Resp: 4,V
